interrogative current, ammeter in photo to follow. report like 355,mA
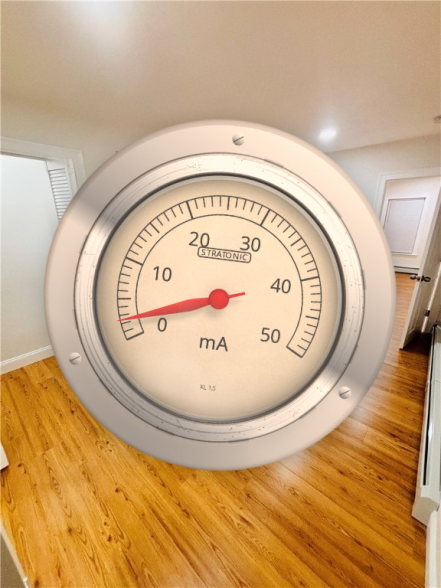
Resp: 2.5,mA
